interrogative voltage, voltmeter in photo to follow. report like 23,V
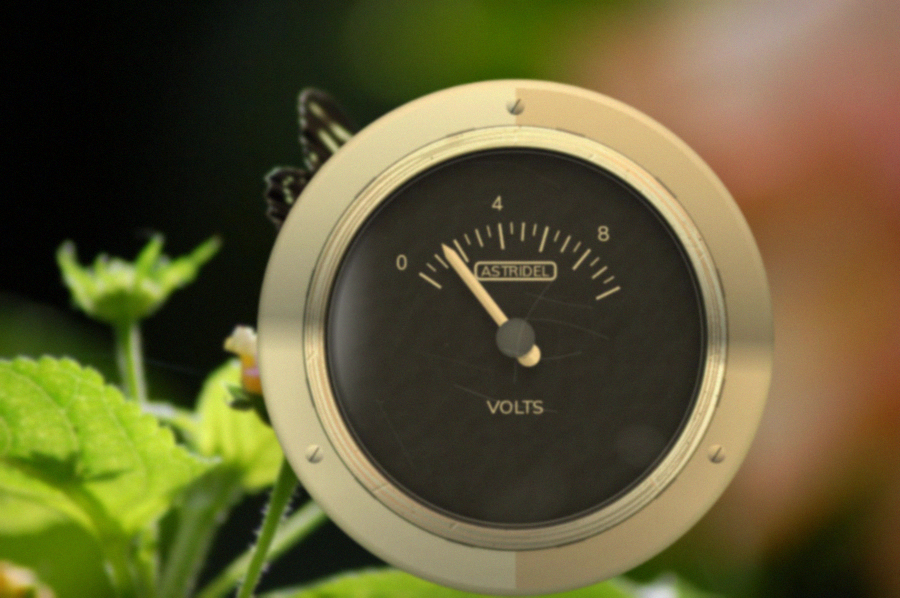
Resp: 1.5,V
